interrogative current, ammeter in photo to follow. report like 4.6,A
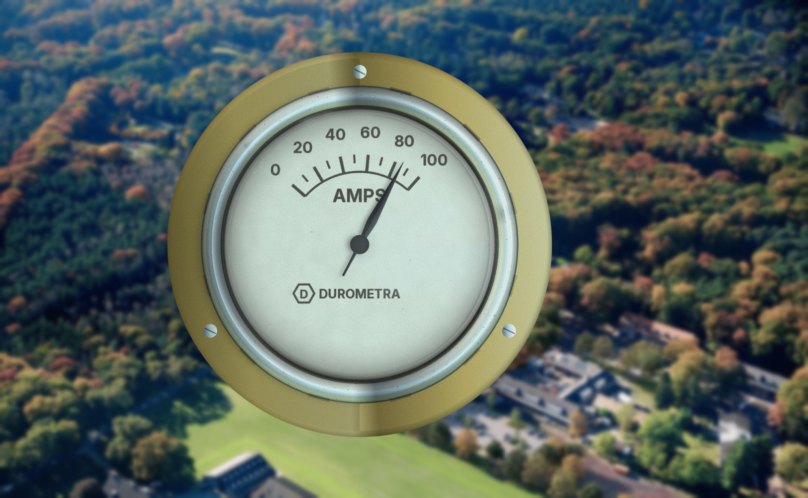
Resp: 85,A
